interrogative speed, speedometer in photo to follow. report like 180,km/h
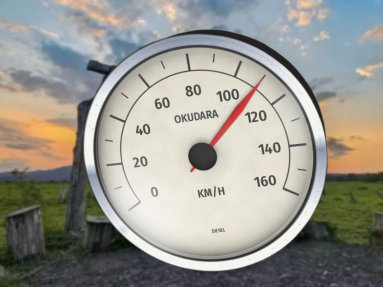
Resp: 110,km/h
